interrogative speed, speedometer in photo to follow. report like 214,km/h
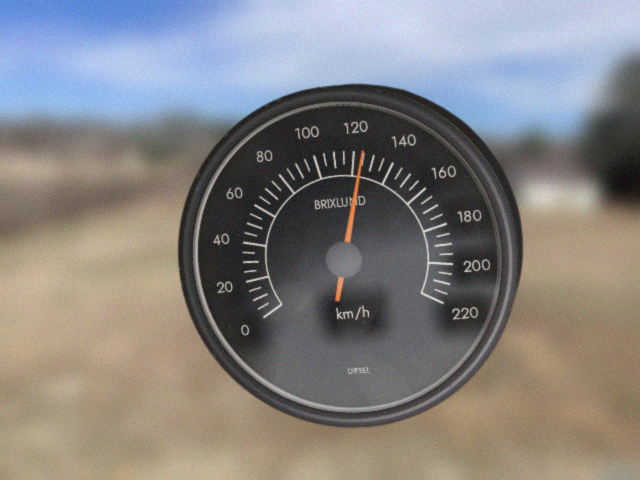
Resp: 125,km/h
